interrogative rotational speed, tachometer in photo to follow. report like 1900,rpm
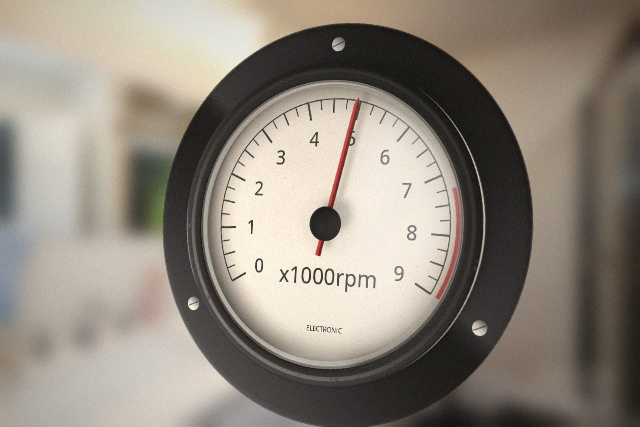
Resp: 5000,rpm
